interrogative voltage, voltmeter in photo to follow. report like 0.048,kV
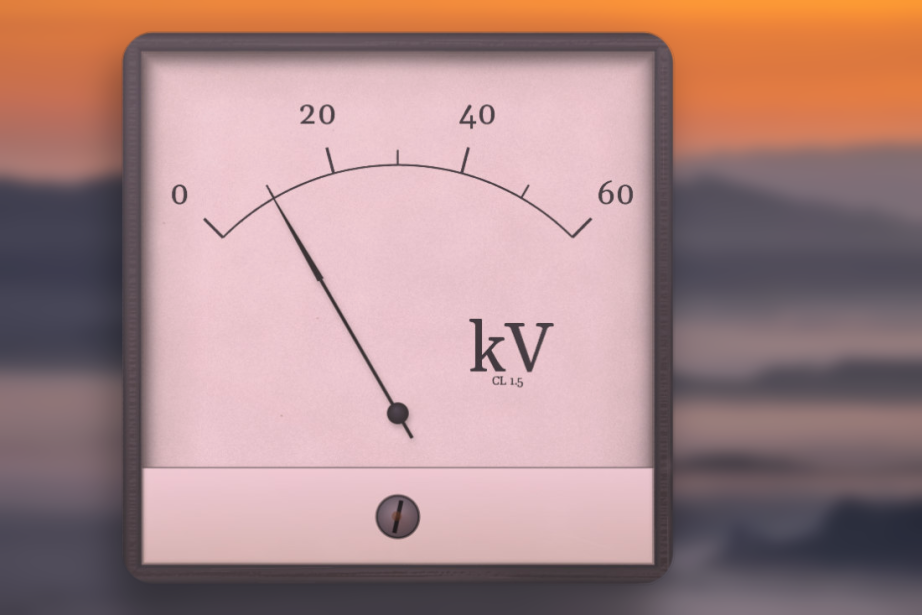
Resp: 10,kV
